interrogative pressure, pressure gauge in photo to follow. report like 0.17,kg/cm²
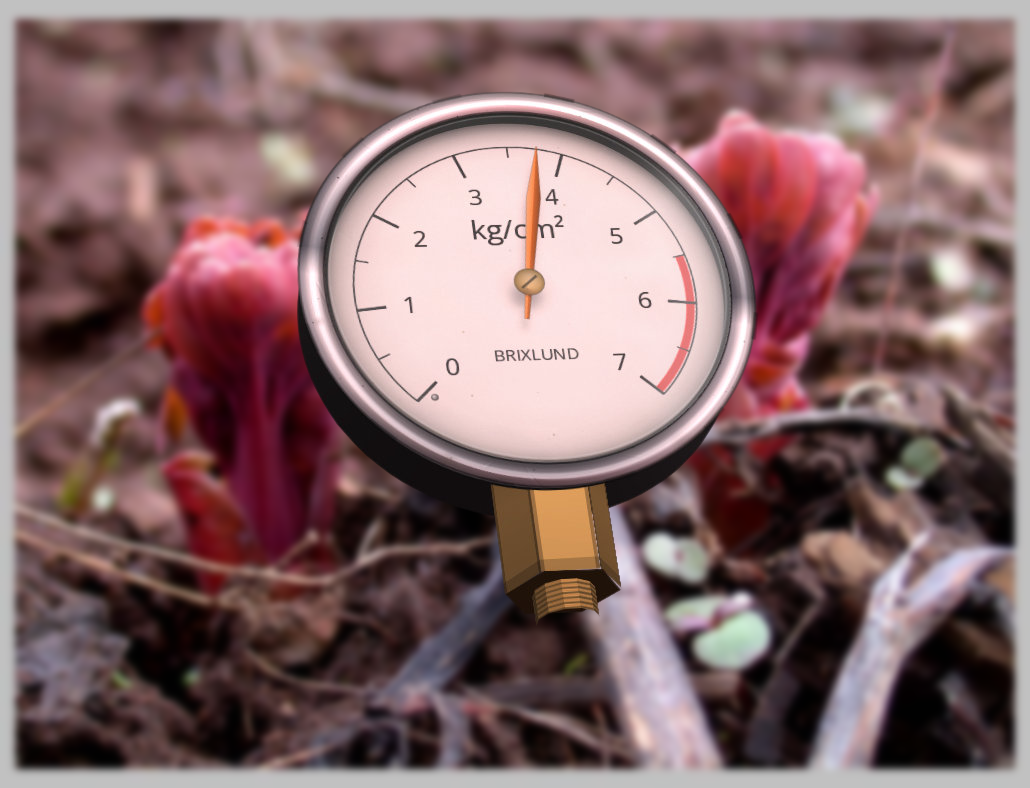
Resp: 3.75,kg/cm²
